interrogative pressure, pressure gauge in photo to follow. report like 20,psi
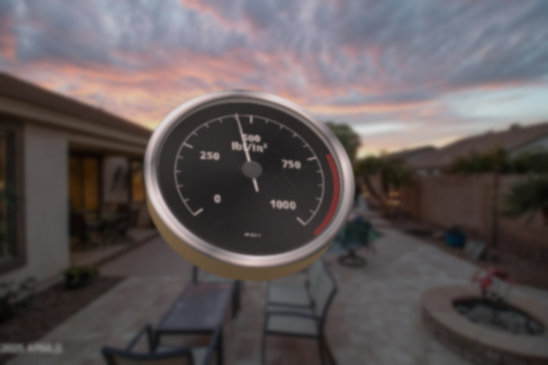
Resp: 450,psi
